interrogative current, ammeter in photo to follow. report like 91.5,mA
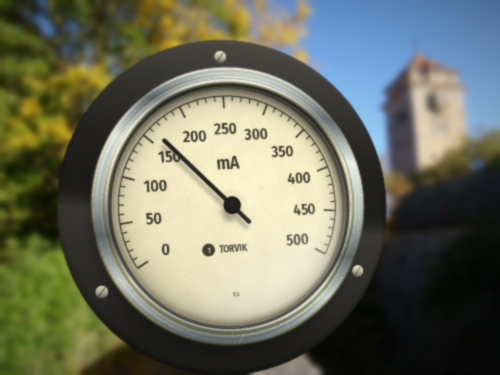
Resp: 160,mA
